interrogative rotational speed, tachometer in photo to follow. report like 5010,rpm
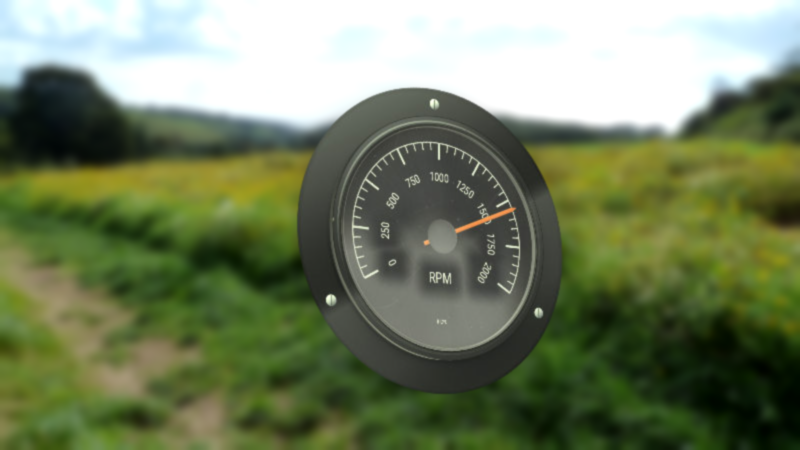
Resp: 1550,rpm
